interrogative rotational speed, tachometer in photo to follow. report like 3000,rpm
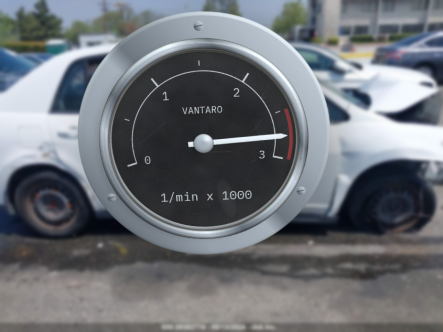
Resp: 2750,rpm
